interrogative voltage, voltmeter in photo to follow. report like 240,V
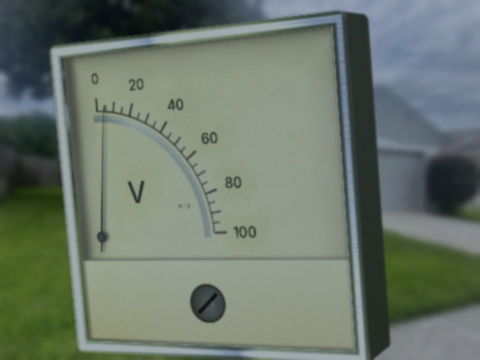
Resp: 5,V
